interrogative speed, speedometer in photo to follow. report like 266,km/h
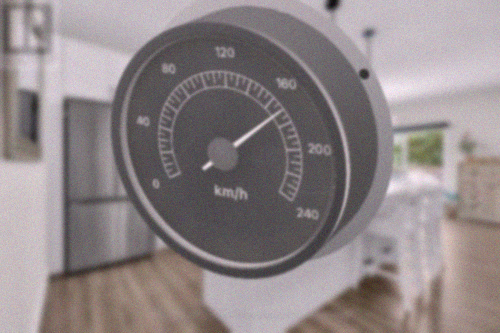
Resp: 170,km/h
